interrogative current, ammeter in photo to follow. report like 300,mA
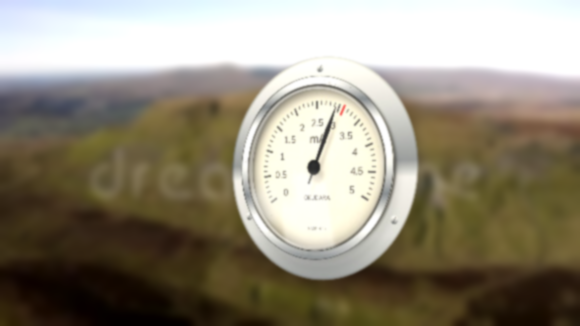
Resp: 3,mA
